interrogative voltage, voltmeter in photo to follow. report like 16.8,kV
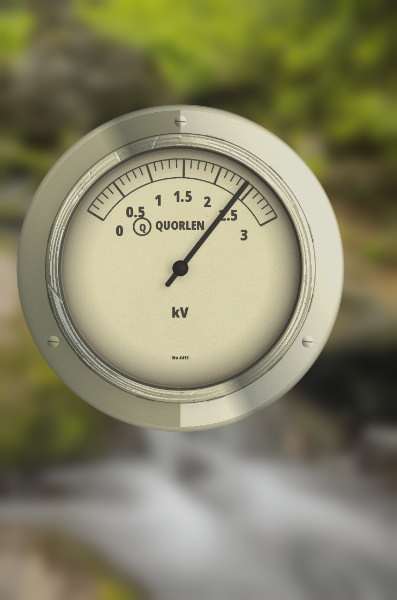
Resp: 2.4,kV
